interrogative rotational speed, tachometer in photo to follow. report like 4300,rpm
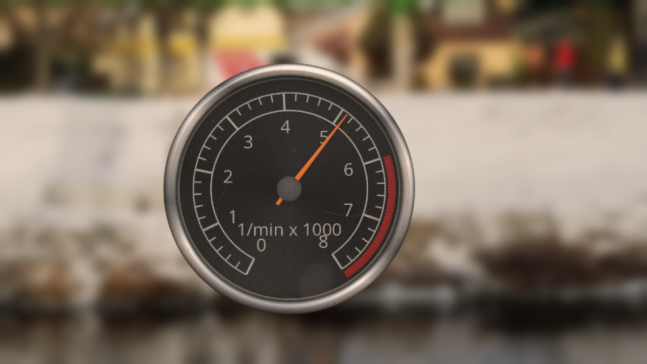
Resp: 5100,rpm
